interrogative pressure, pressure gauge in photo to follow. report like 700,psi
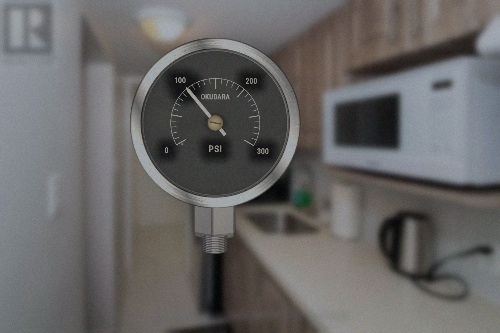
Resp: 100,psi
